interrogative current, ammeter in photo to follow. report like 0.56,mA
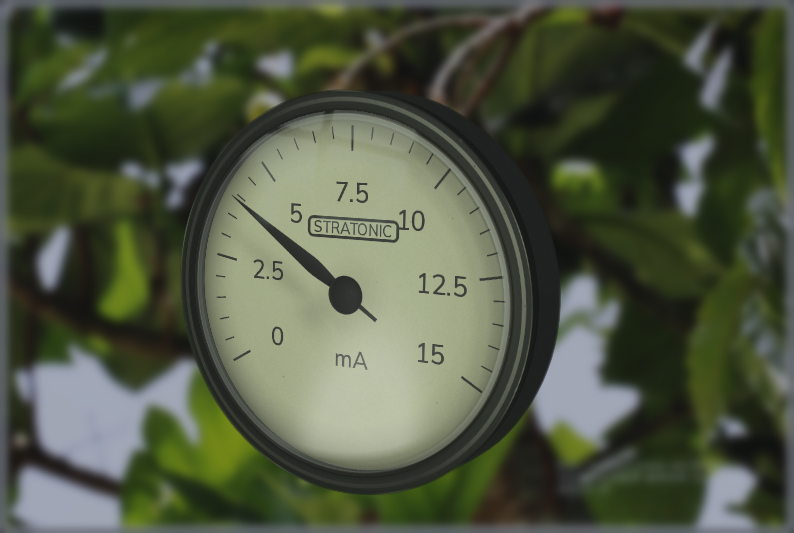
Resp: 4,mA
